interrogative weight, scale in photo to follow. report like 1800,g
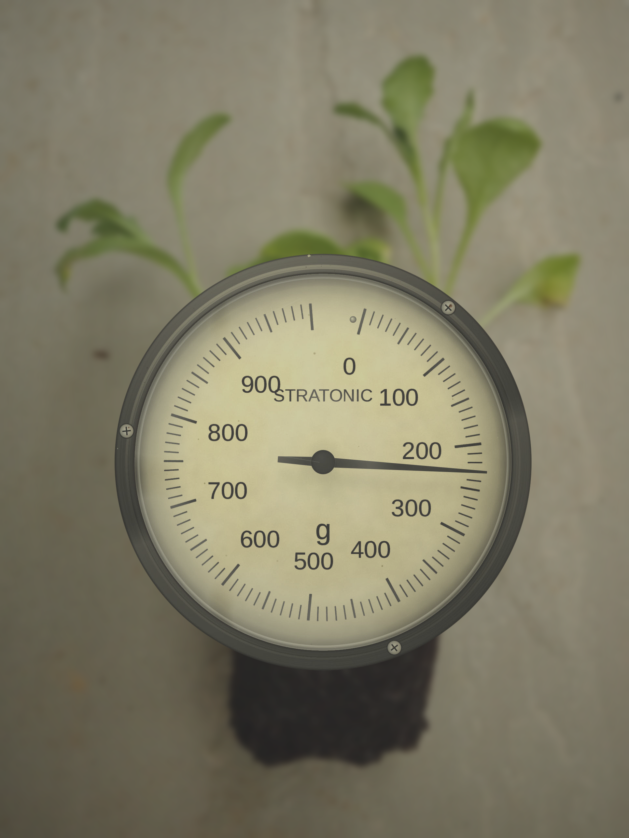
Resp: 230,g
